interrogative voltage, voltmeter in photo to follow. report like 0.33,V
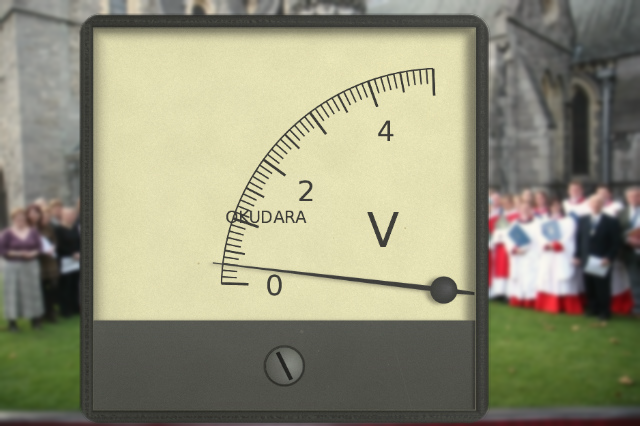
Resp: 0.3,V
